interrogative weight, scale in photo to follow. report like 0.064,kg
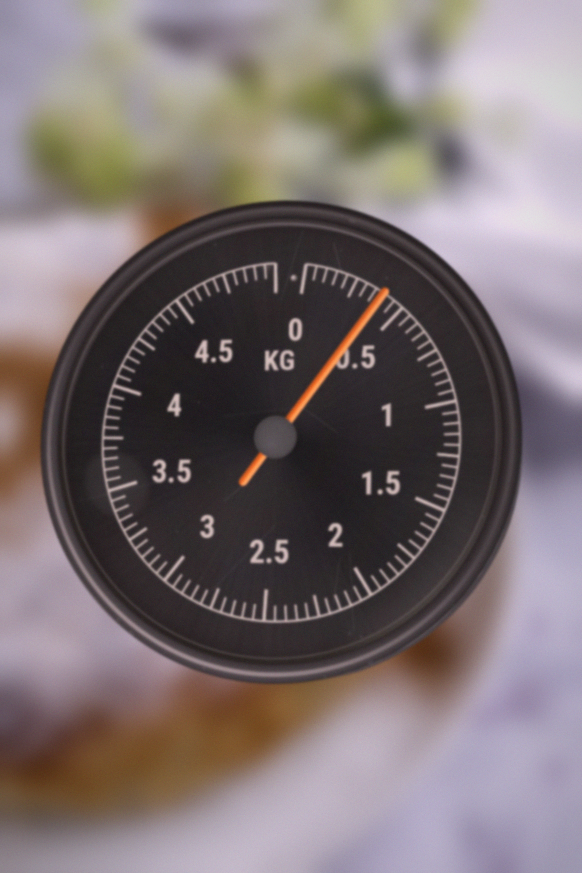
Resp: 0.4,kg
